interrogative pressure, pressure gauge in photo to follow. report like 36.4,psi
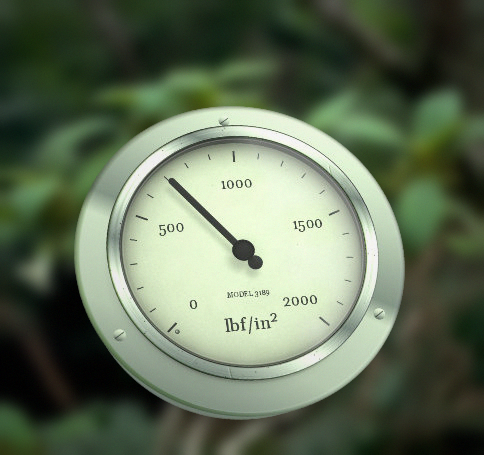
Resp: 700,psi
